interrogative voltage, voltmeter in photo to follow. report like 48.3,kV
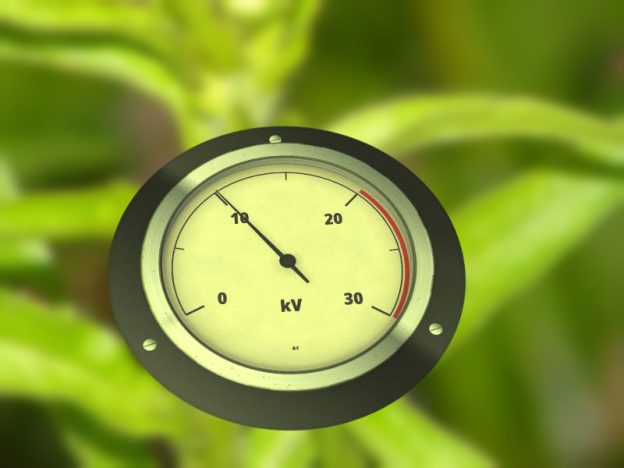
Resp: 10,kV
